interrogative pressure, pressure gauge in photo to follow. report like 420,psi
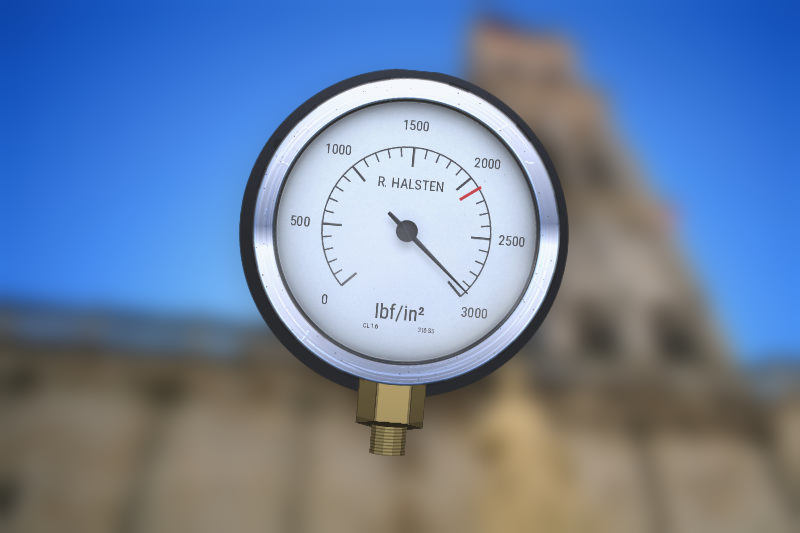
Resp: 2950,psi
